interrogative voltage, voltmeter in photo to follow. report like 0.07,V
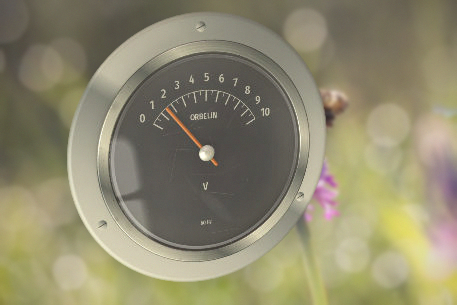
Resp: 1.5,V
